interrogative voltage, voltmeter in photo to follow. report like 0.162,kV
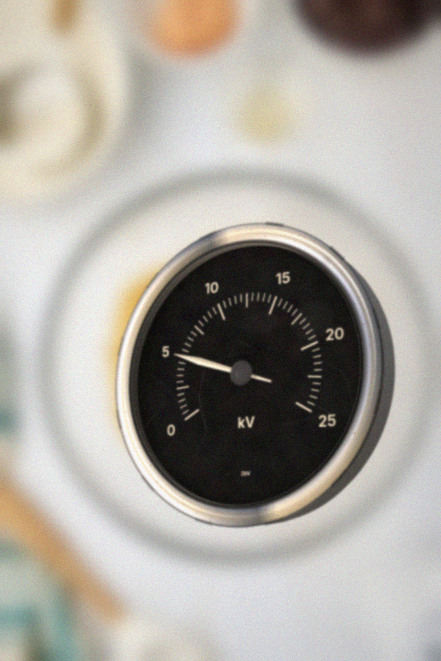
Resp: 5,kV
